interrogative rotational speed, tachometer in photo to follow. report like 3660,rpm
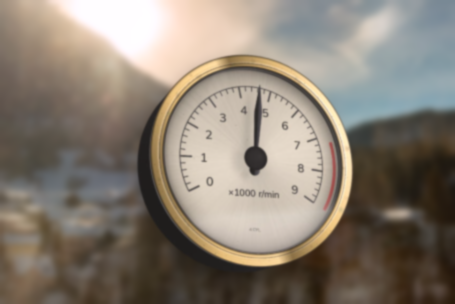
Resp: 4600,rpm
